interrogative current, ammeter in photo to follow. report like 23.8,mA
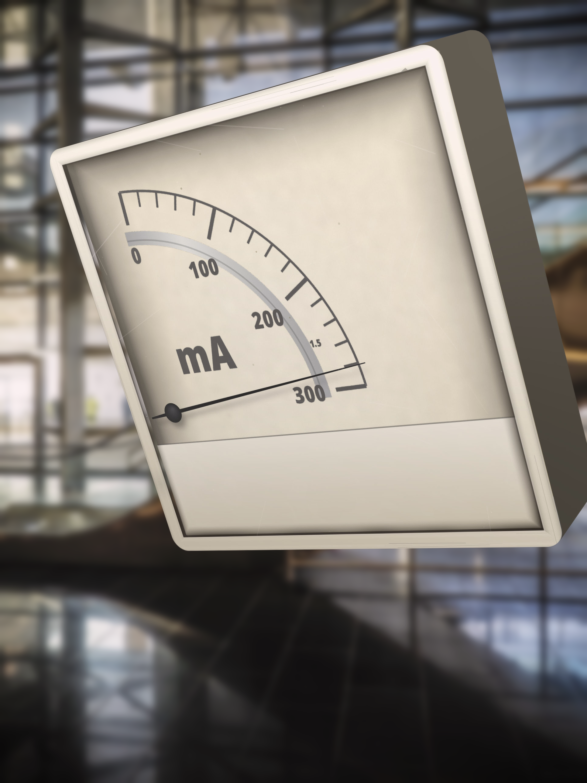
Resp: 280,mA
